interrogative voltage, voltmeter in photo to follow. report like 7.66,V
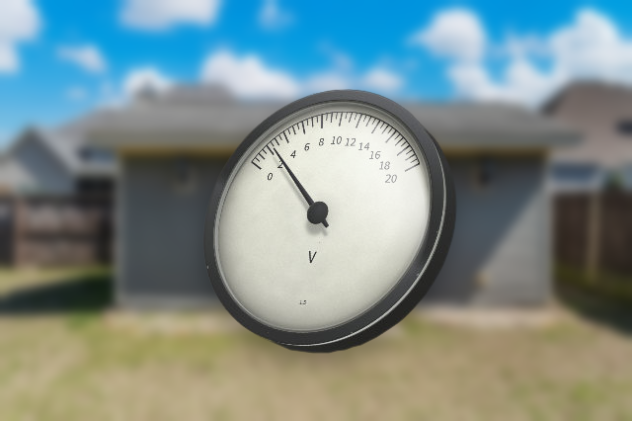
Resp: 2.5,V
